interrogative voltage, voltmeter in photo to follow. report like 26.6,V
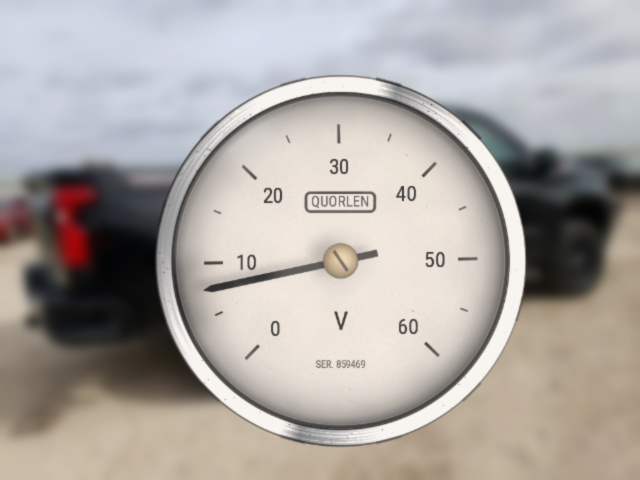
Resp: 7.5,V
